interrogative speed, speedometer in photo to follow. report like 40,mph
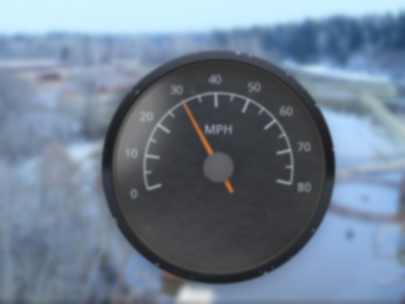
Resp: 30,mph
